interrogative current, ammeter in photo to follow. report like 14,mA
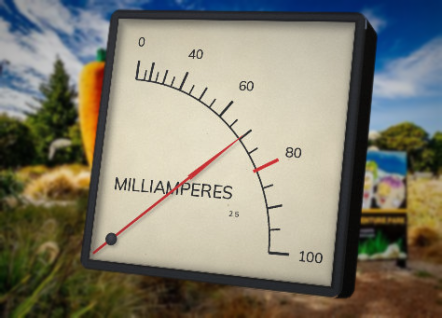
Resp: 70,mA
